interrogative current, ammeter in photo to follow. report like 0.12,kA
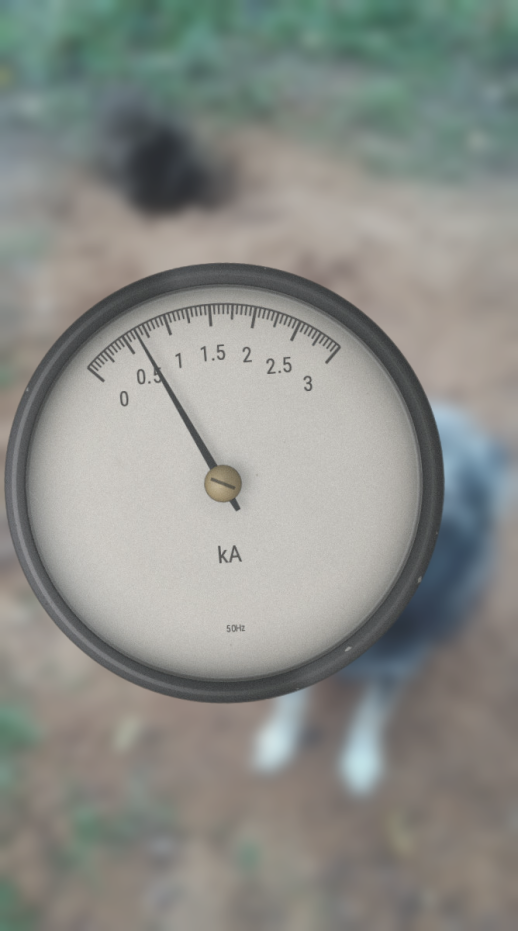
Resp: 0.65,kA
